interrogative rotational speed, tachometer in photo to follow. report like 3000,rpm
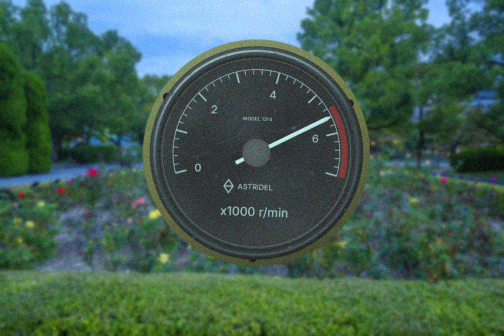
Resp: 5600,rpm
